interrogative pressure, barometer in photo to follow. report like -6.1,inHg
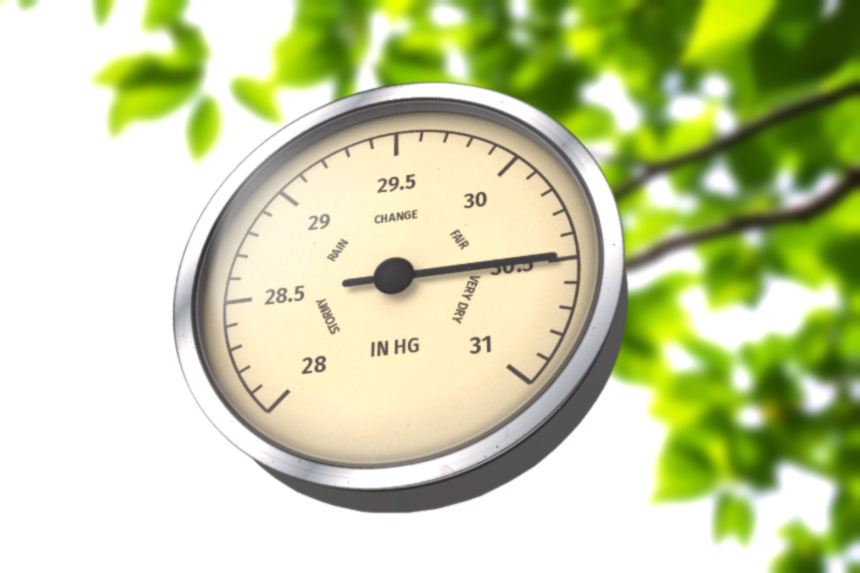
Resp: 30.5,inHg
